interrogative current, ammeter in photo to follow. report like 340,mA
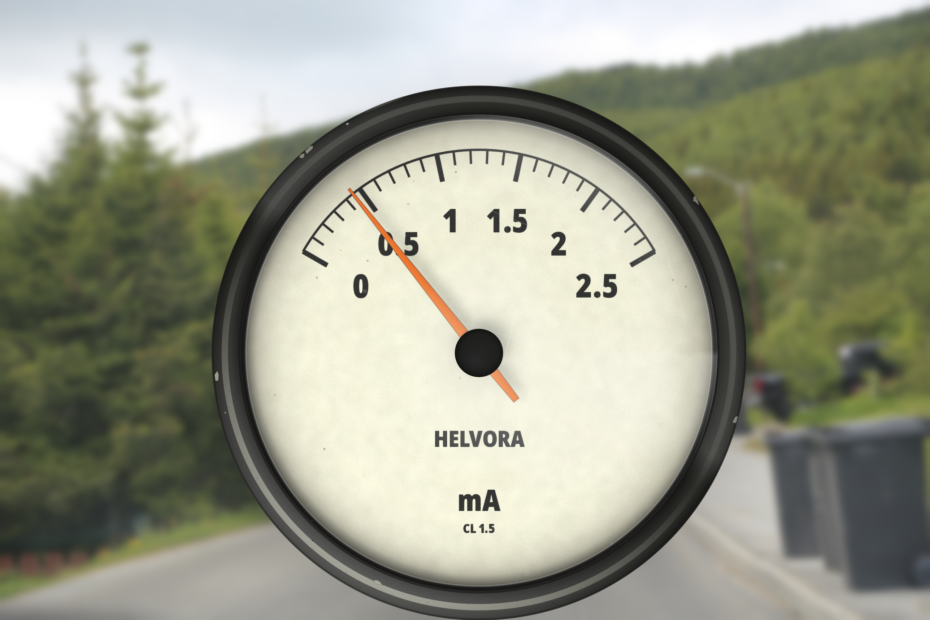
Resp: 0.45,mA
